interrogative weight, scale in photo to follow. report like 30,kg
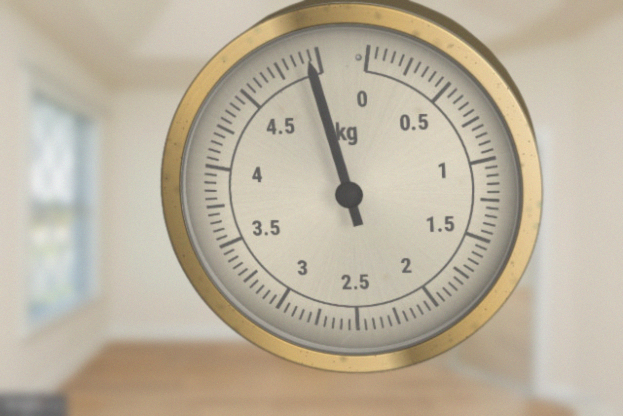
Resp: 4.95,kg
